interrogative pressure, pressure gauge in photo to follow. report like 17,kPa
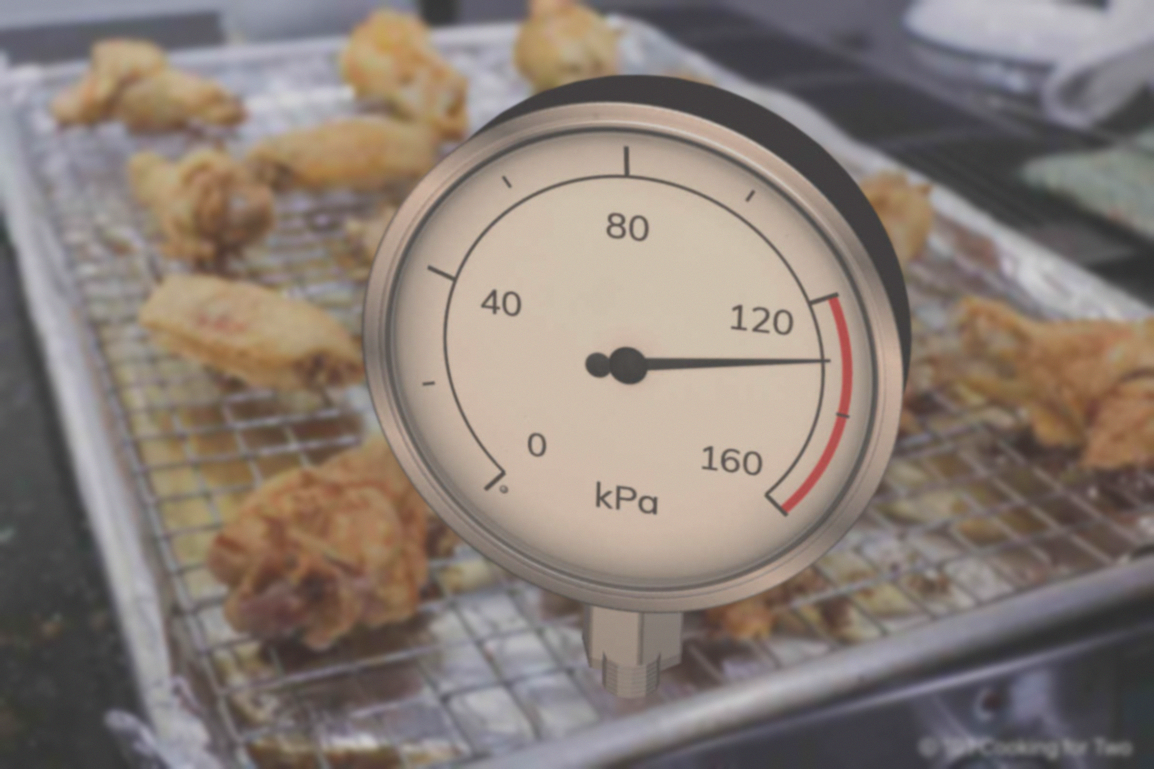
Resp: 130,kPa
